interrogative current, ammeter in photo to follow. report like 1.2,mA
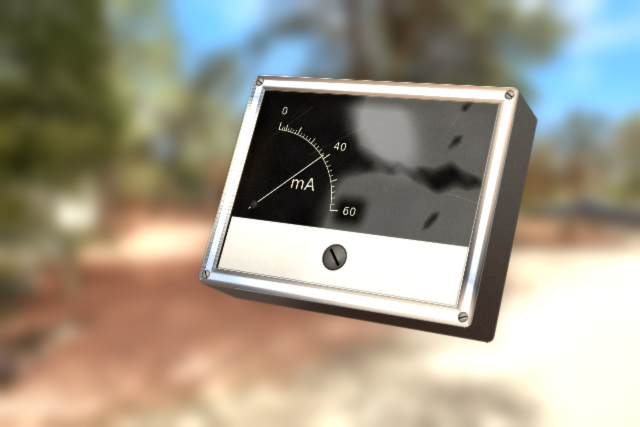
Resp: 40,mA
